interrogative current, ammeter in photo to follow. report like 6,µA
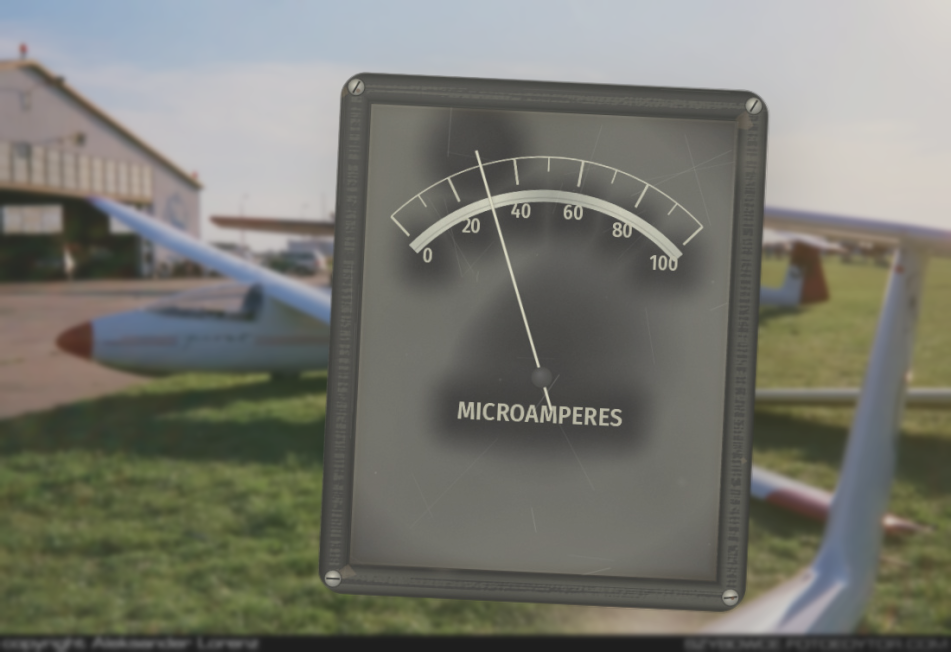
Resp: 30,µA
